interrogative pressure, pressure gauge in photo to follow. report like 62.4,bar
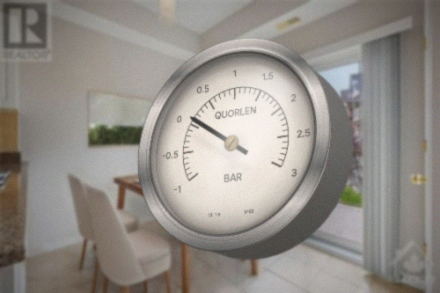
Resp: 0.1,bar
